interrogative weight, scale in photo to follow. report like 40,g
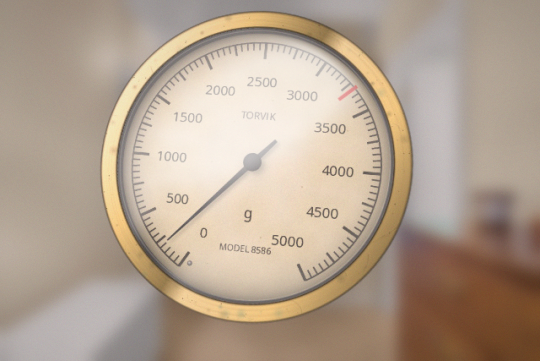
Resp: 200,g
